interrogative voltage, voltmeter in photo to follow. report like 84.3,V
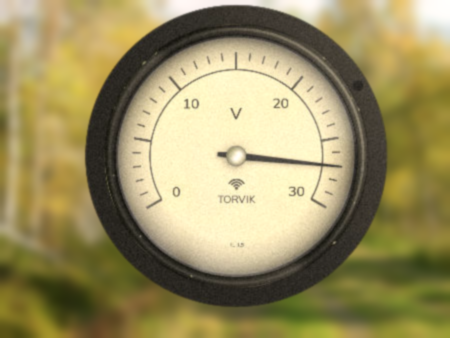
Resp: 27,V
